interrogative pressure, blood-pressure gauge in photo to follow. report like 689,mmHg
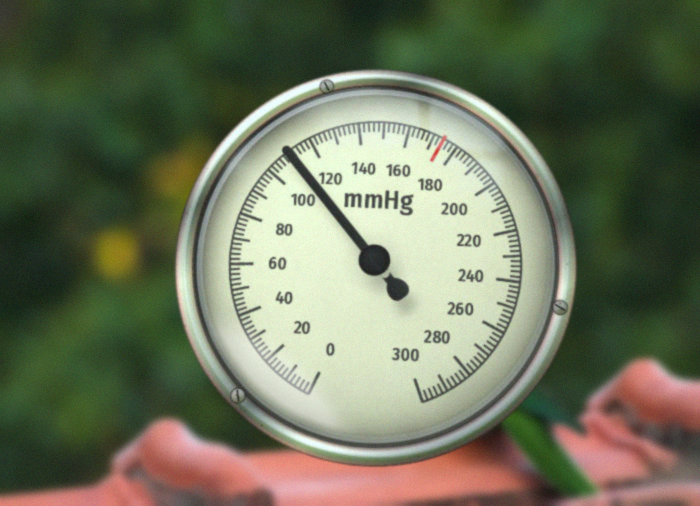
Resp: 110,mmHg
